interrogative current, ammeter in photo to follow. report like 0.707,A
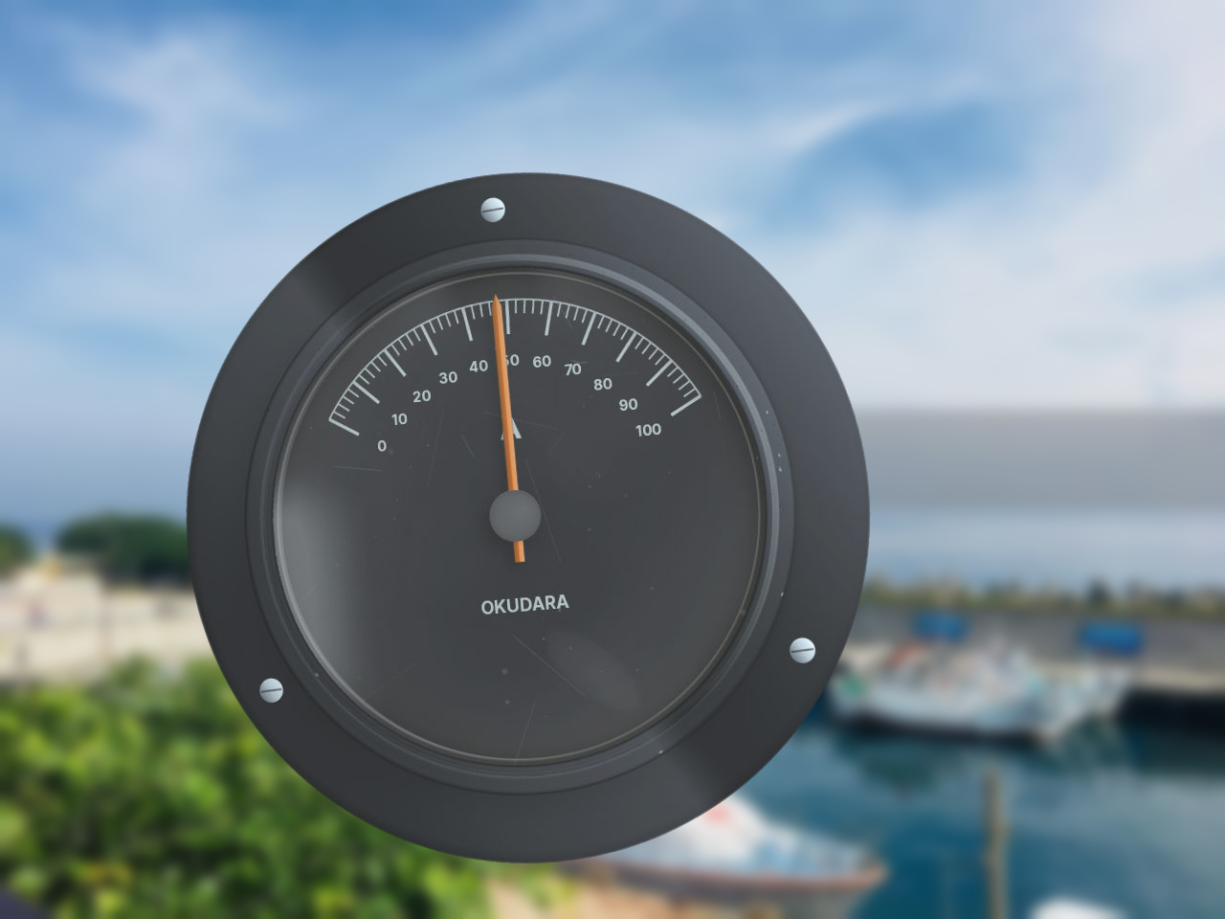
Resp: 48,A
